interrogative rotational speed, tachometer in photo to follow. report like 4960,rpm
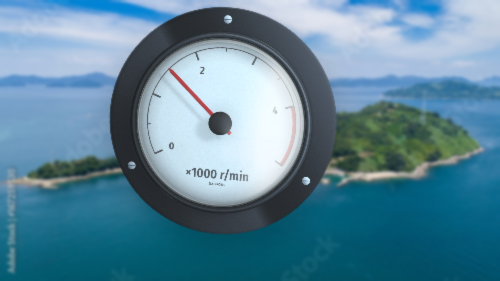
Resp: 1500,rpm
